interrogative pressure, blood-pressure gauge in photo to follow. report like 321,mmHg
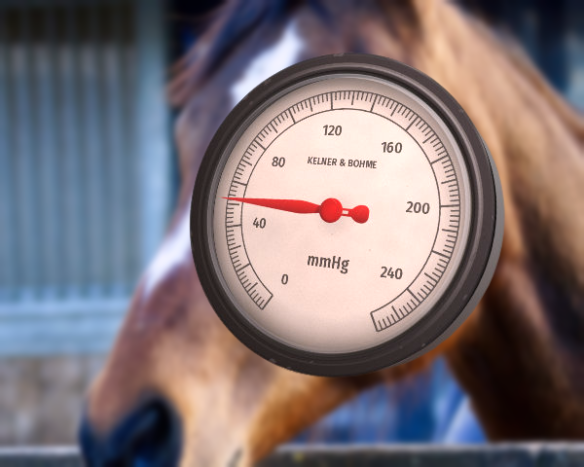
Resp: 52,mmHg
